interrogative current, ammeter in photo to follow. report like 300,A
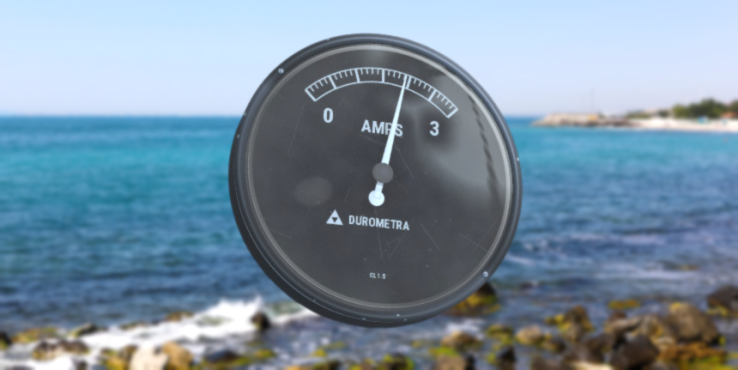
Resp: 1.9,A
